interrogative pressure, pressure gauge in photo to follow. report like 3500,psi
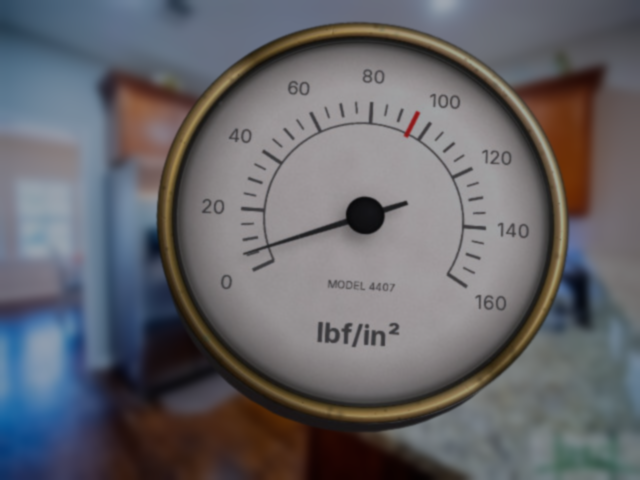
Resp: 5,psi
